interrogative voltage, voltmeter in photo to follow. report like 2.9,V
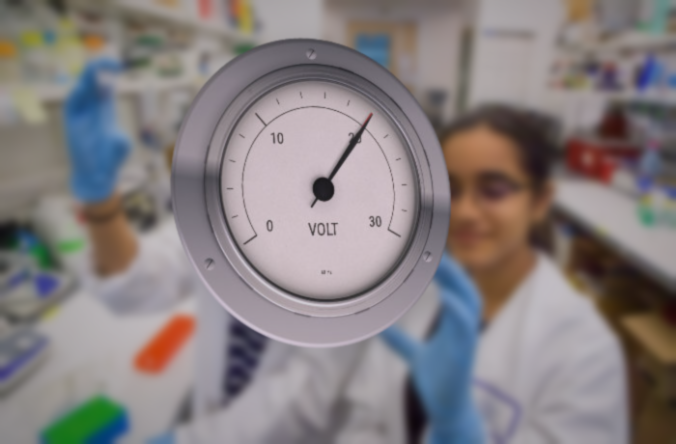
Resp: 20,V
